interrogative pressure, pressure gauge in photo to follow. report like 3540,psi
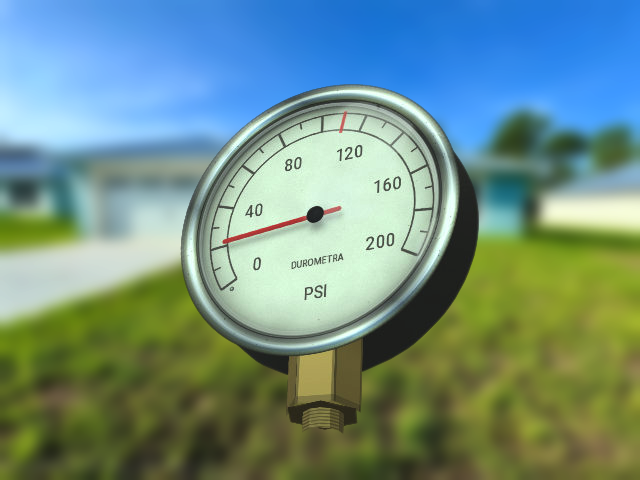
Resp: 20,psi
